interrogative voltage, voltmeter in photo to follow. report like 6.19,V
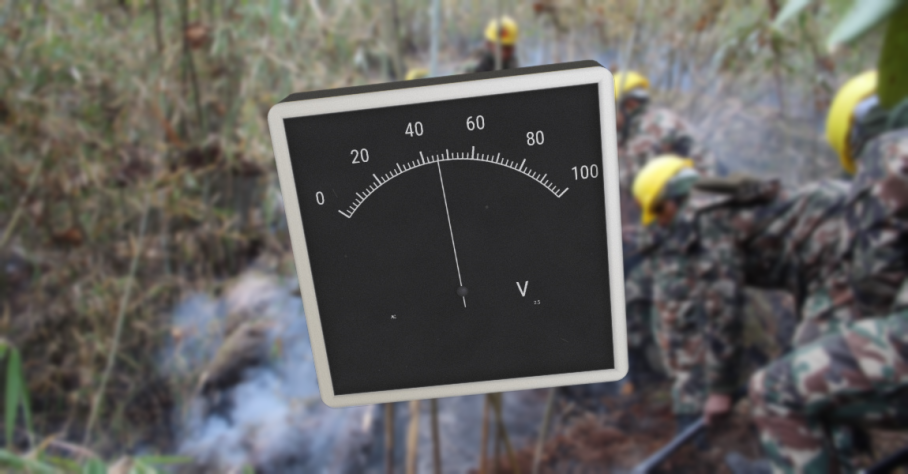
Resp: 46,V
